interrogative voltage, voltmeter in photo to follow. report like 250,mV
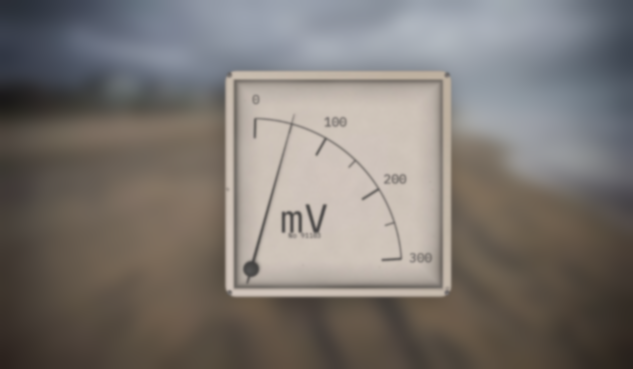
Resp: 50,mV
